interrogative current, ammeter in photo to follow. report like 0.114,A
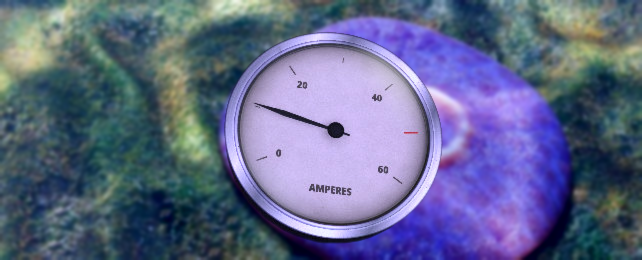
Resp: 10,A
